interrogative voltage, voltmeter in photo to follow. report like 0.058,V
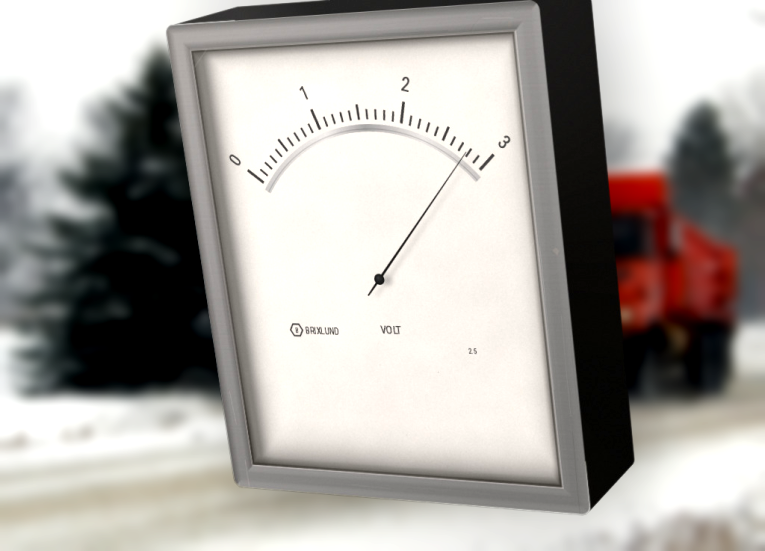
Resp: 2.8,V
